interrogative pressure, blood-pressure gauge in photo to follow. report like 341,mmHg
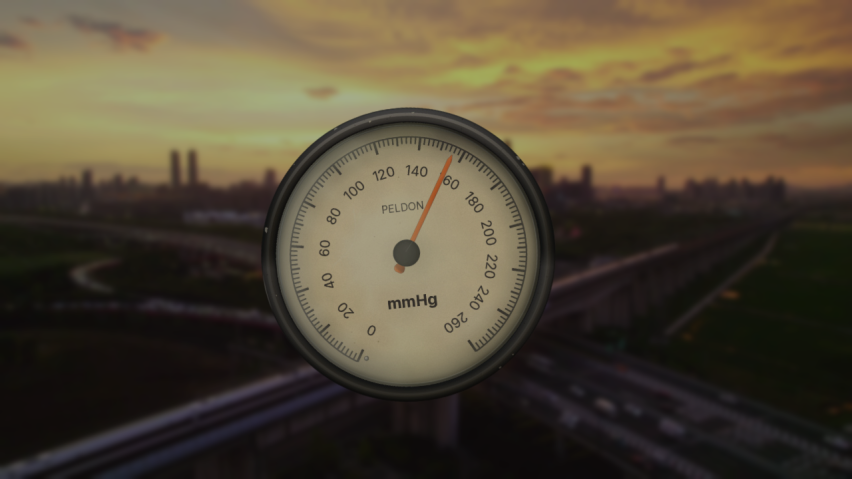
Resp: 156,mmHg
